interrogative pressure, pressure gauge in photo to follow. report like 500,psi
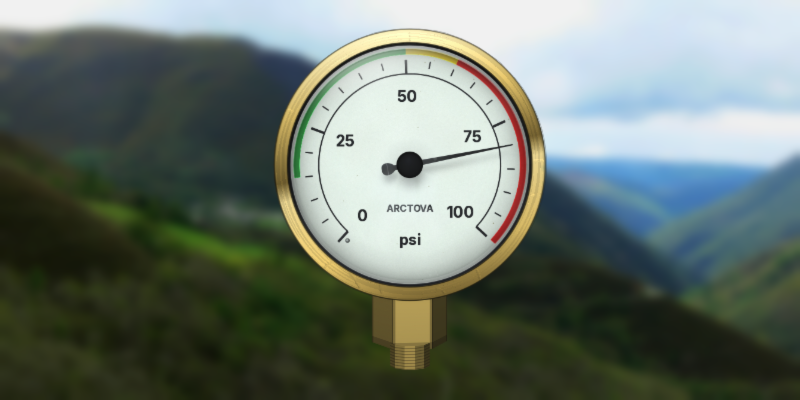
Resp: 80,psi
